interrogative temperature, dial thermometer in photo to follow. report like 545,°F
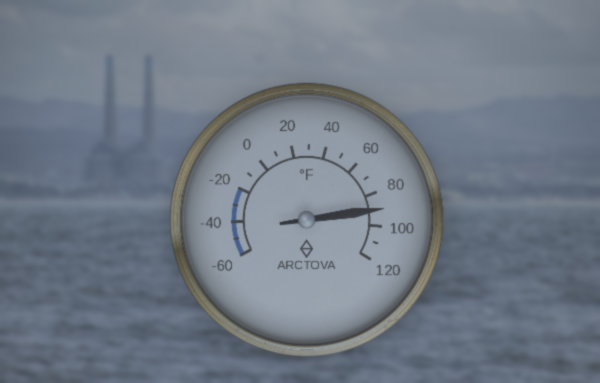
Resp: 90,°F
